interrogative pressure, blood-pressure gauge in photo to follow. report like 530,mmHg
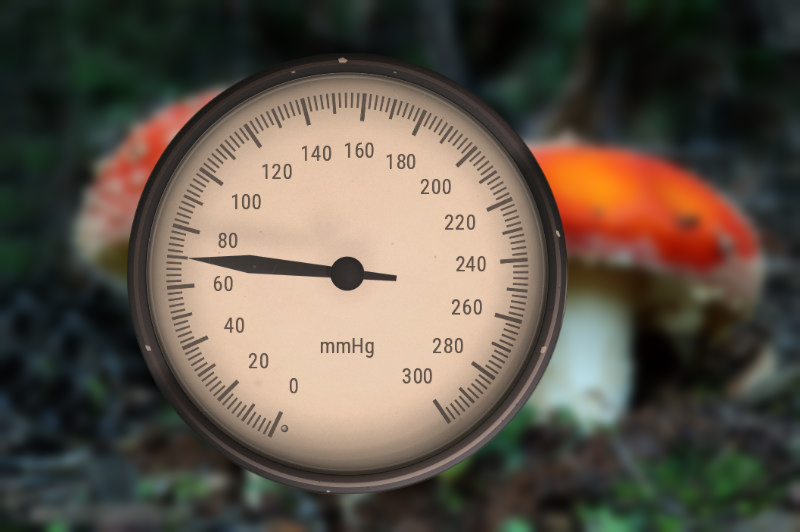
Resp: 70,mmHg
